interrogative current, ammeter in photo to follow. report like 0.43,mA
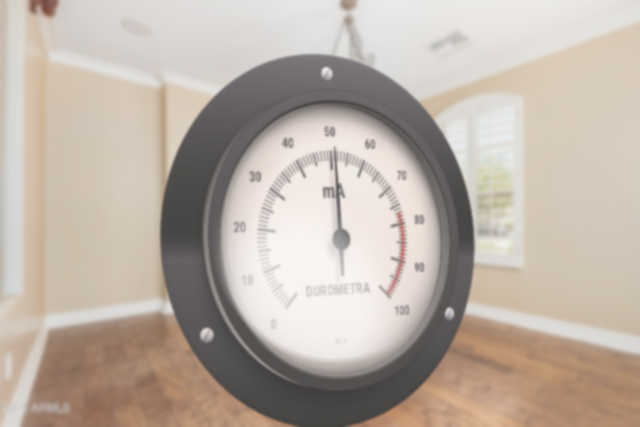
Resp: 50,mA
